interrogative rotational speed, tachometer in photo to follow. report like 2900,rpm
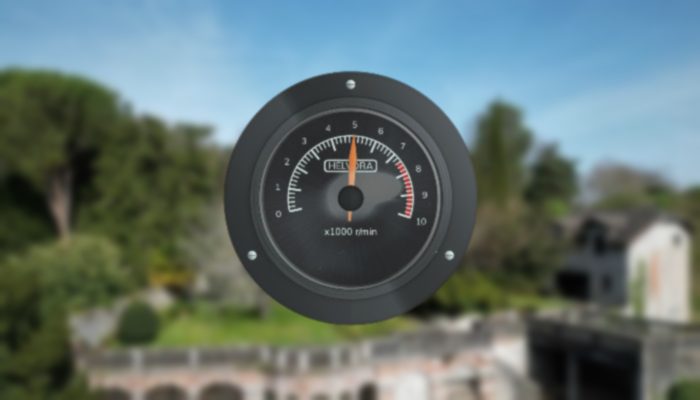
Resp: 5000,rpm
